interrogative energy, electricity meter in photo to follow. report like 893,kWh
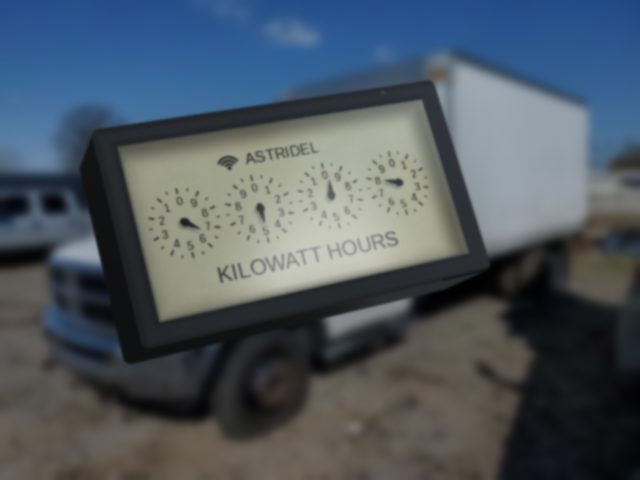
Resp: 6498,kWh
